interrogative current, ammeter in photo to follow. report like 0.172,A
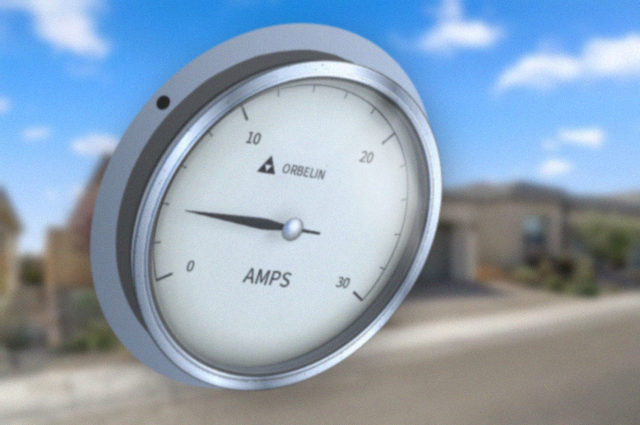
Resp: 4,A
